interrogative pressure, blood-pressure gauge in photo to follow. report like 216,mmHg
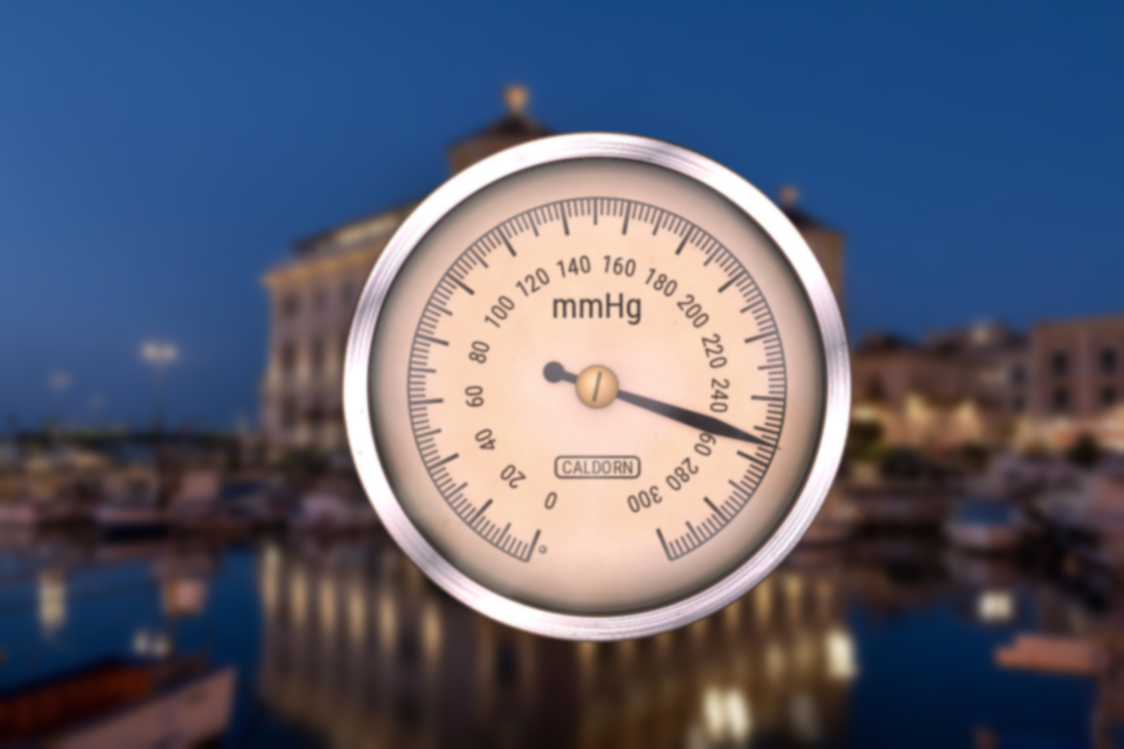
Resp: 254,mmHg
